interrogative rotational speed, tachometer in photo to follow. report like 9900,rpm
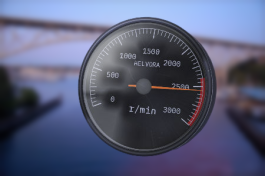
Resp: 2550,rpm
